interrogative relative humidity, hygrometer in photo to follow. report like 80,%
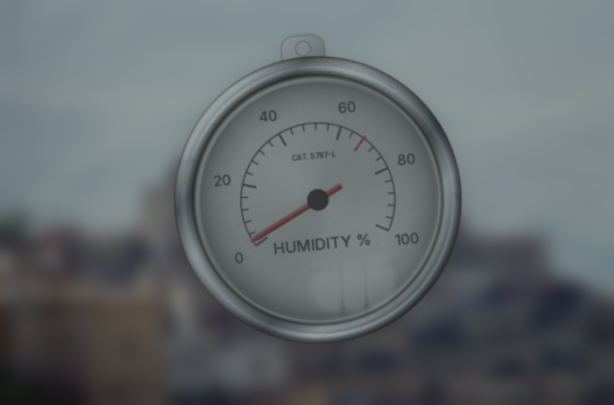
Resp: 2,%
